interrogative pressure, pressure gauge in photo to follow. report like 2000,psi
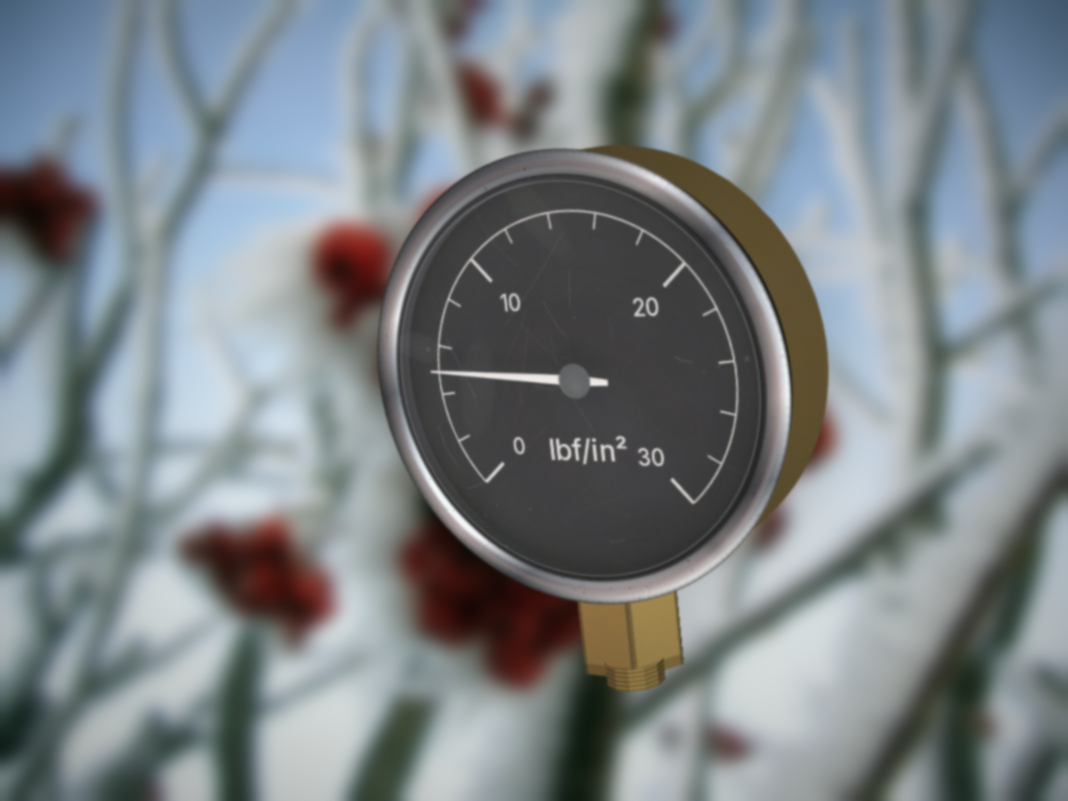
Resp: 5,psi
